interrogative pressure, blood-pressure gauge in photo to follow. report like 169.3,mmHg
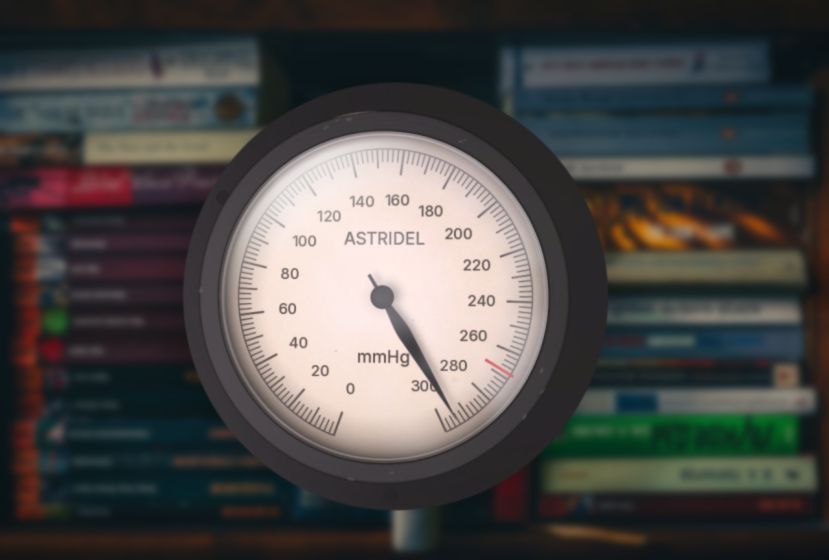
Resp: 294,mmHg
